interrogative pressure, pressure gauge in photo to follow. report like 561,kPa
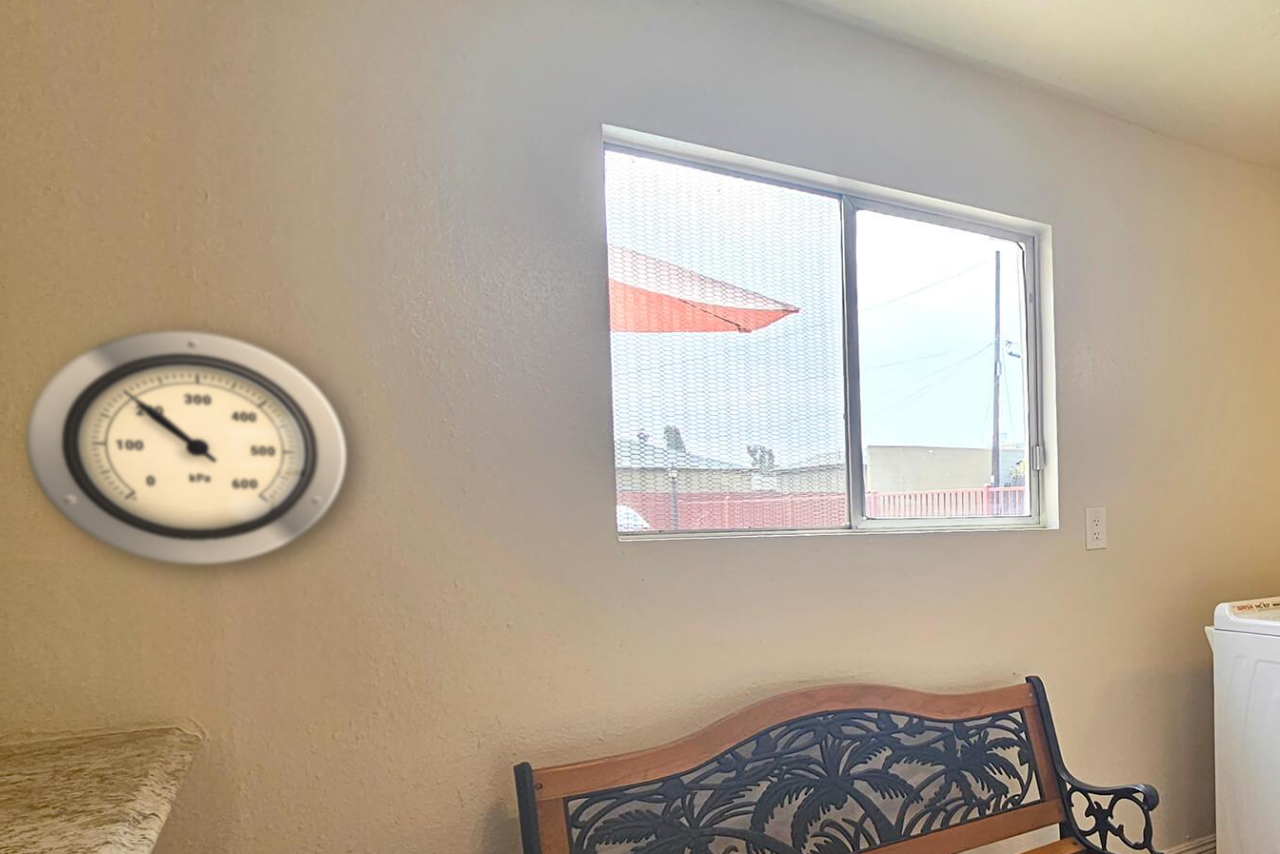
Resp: 200,kPa
